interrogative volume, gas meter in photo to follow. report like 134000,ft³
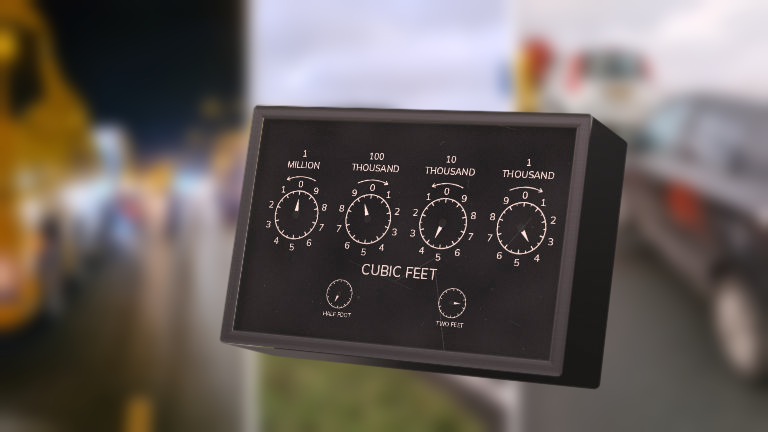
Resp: 994400,ft³
